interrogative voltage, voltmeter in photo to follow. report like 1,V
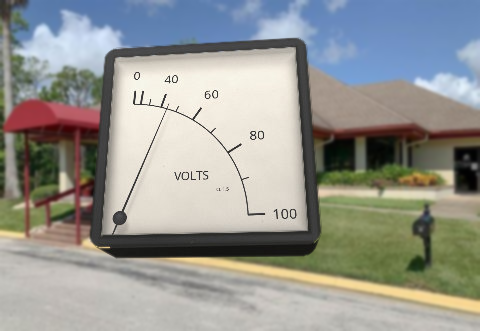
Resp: 45,V
